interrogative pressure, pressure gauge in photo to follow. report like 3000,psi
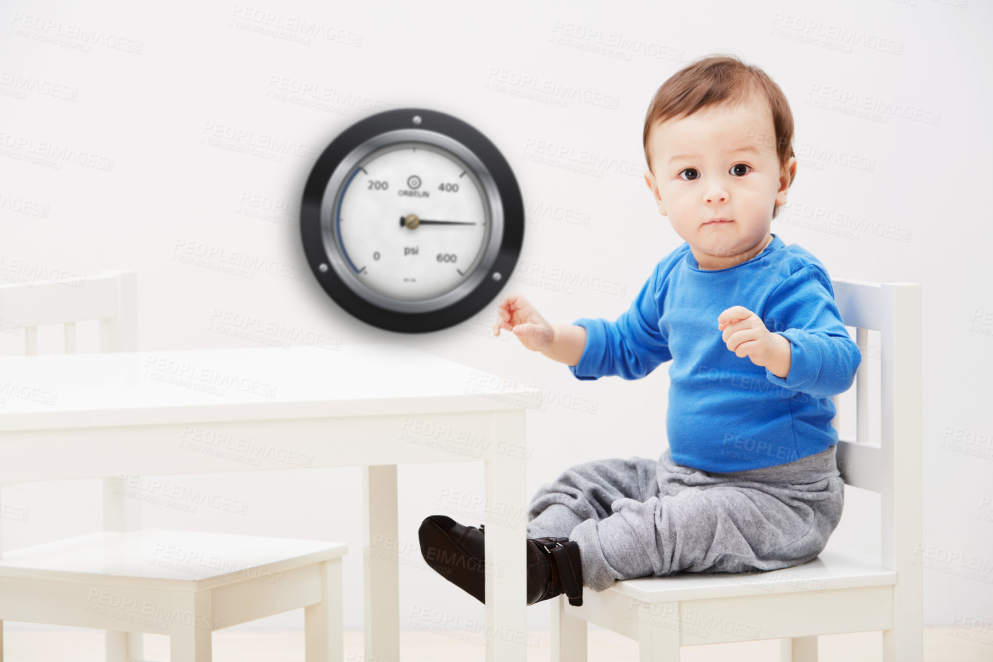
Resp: 500,psi
